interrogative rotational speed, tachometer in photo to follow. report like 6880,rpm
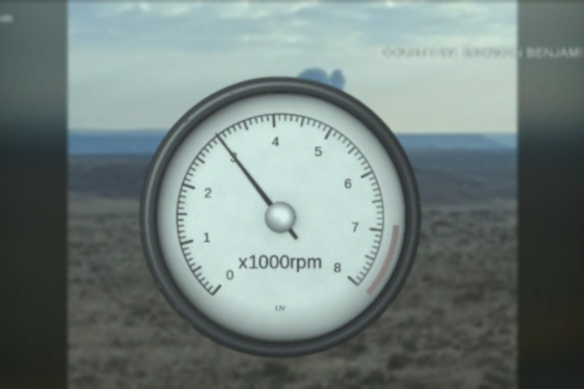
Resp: 3000,rpm
